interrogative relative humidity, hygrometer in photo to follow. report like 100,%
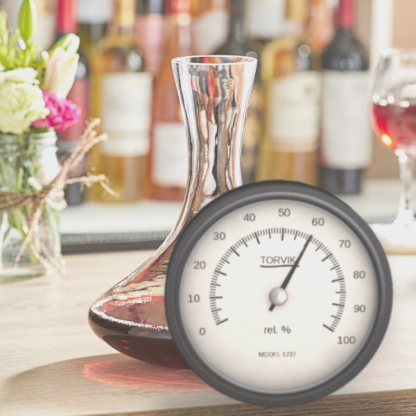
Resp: 60,%
